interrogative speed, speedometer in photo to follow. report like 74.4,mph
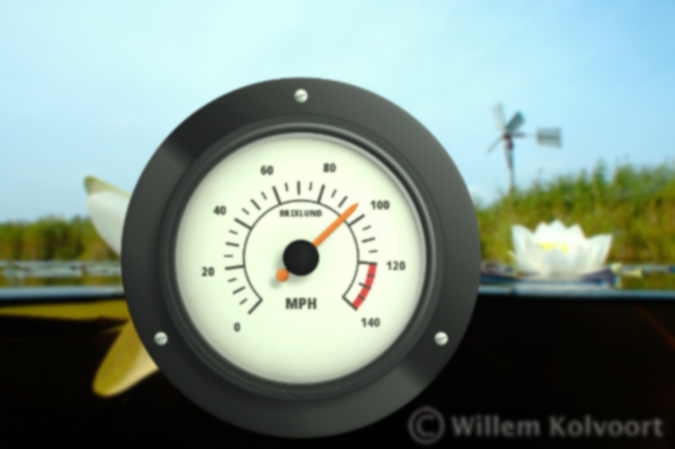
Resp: 95,mph
